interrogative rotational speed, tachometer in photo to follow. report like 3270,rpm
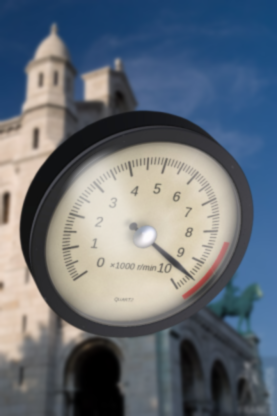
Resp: 9500,rpm
